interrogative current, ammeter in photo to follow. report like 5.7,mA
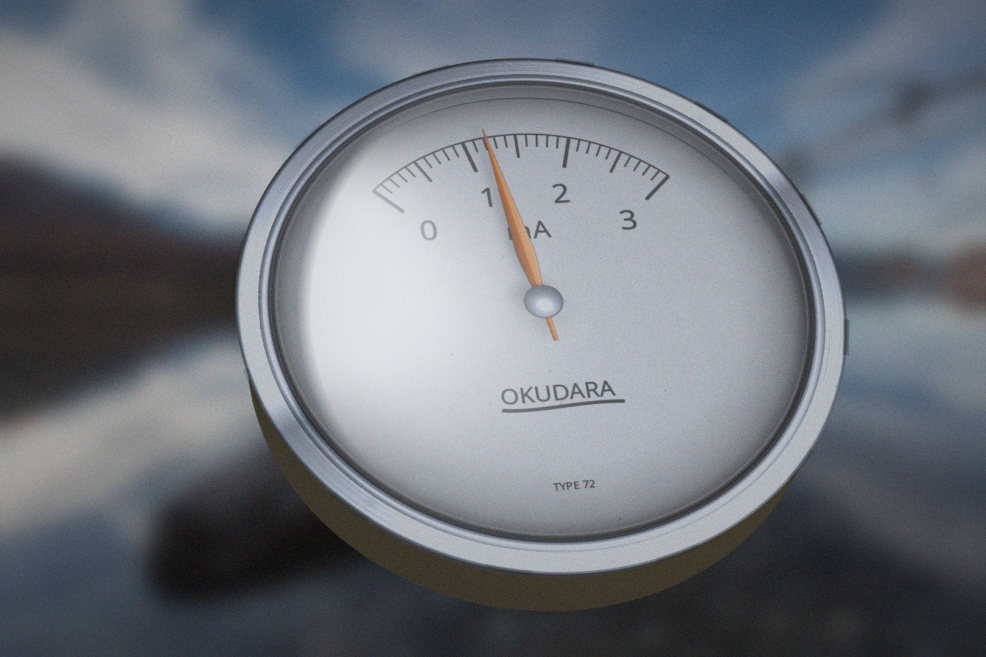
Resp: 1.2,mA
